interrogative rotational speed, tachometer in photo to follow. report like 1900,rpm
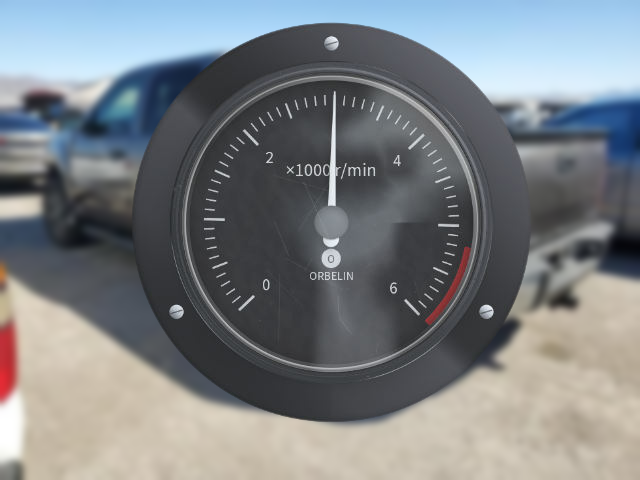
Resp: 3000,rpm
